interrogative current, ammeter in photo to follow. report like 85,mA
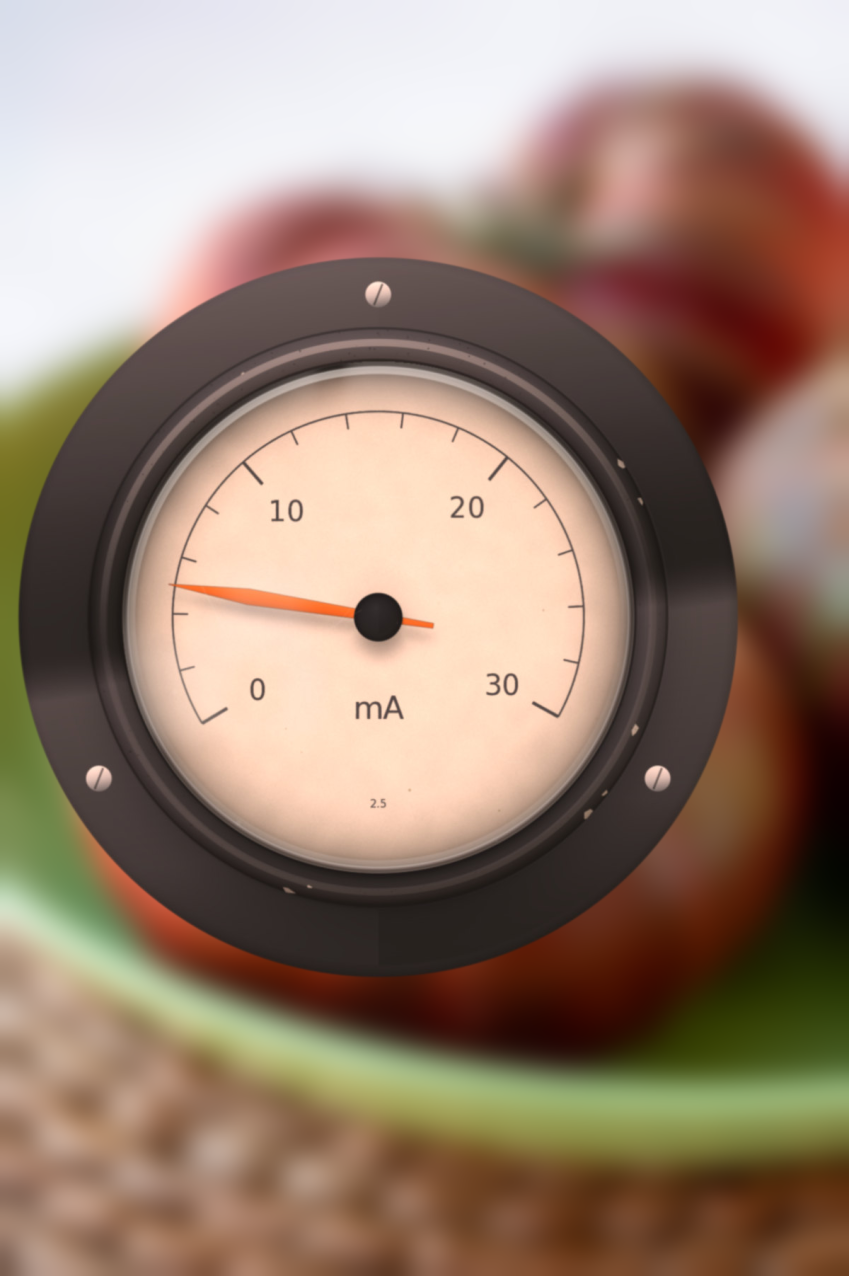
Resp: 5,mA
